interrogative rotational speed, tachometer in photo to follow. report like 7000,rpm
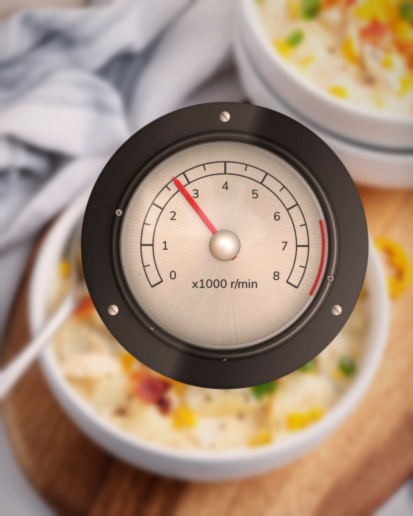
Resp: 2750,rpm
